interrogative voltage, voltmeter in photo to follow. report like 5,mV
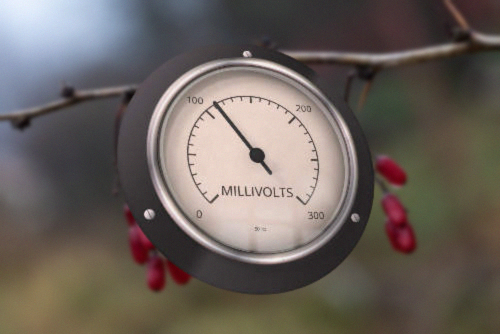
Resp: 110,mV
